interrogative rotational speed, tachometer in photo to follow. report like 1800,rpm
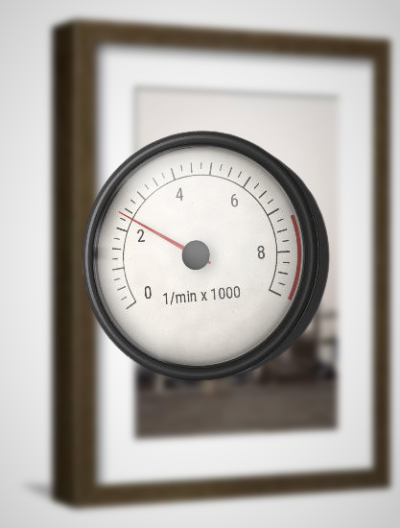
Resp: 2375,rpm
